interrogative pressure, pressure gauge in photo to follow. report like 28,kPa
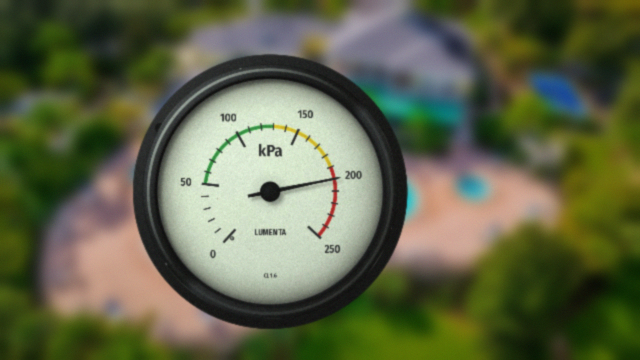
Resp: 200,kPa
